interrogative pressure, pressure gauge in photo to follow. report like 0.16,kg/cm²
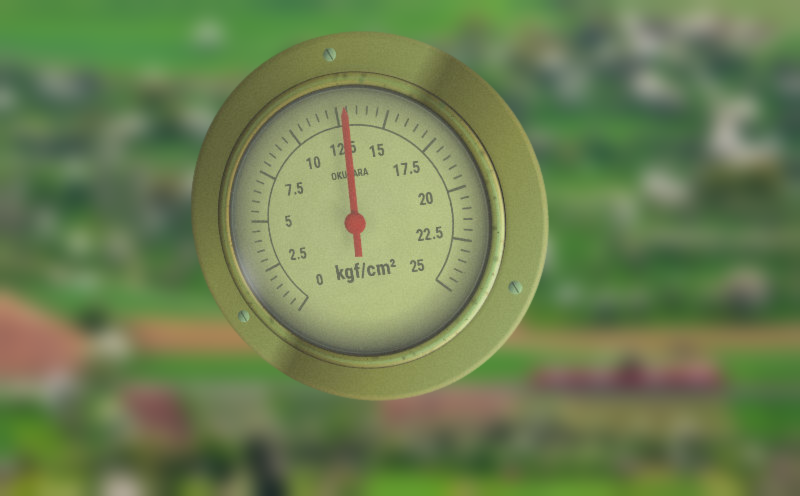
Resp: 13,kg/cm²
